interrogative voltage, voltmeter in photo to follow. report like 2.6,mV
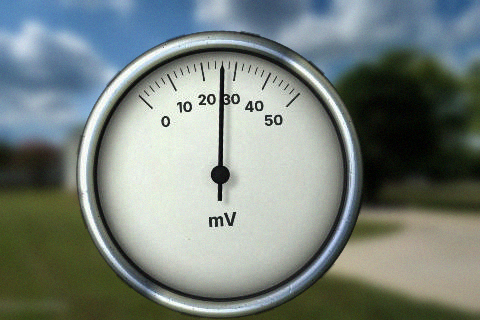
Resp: 26,mV
